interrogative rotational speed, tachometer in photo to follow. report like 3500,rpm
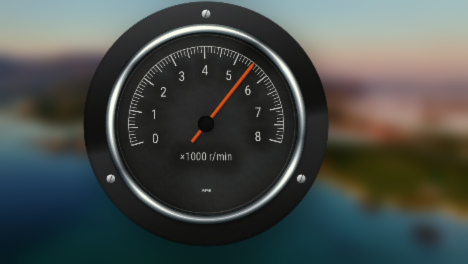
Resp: 5500,rpm
